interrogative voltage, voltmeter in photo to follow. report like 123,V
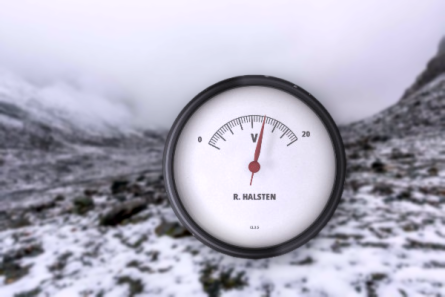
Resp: 12.5,V
